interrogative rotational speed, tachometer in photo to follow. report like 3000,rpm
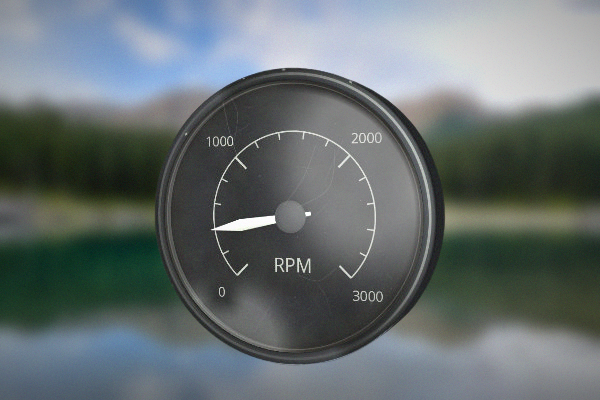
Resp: 400,rpm
